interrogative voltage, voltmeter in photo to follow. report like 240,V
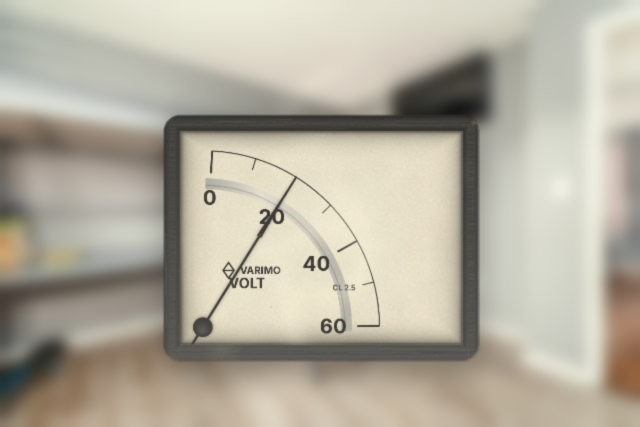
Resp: 20,V
